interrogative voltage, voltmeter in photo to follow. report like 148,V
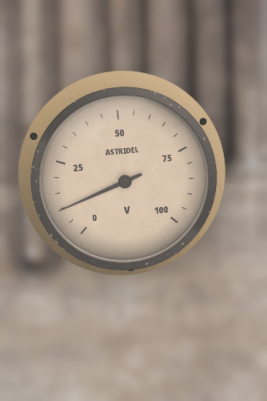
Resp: 10,V
